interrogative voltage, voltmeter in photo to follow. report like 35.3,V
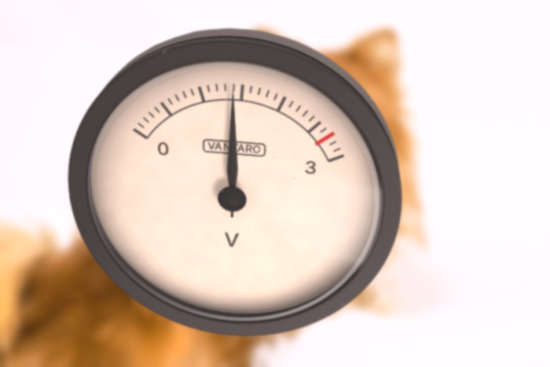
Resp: 1.4,V
